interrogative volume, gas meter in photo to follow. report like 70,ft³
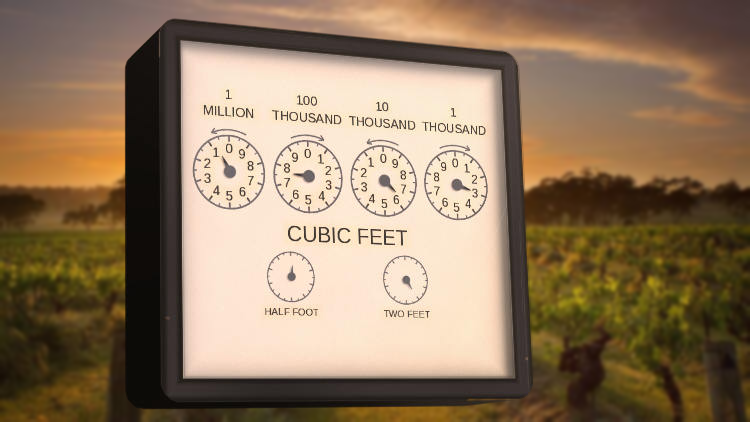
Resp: 76300,ft³
